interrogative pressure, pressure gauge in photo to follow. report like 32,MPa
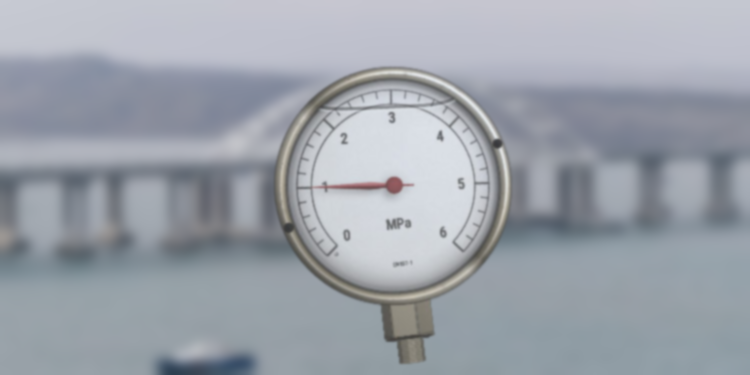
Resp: 1,MPa
